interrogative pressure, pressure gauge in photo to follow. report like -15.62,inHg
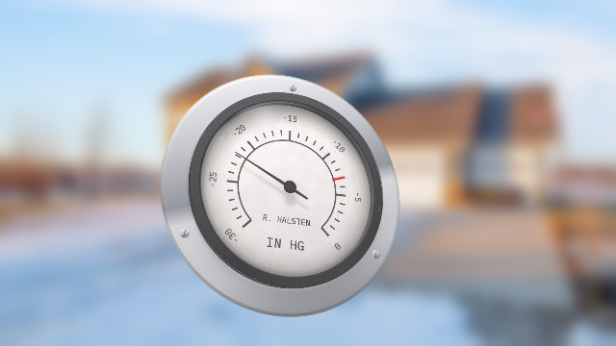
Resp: -22,inHg
